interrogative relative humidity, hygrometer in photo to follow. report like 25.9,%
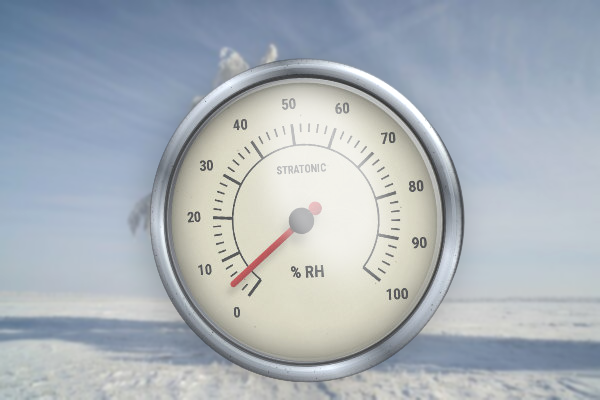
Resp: 4,%
